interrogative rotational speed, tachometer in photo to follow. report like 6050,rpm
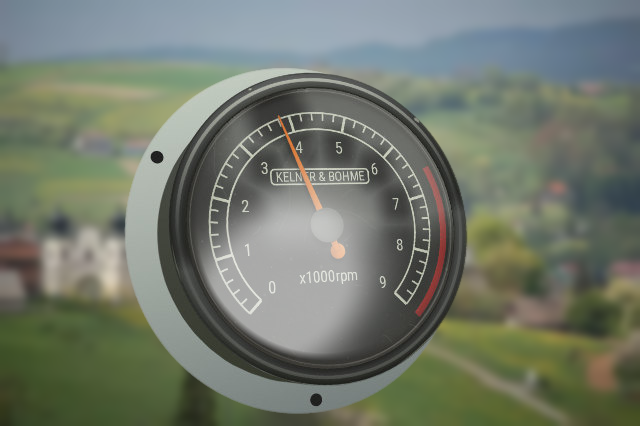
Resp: 3800,rpm
